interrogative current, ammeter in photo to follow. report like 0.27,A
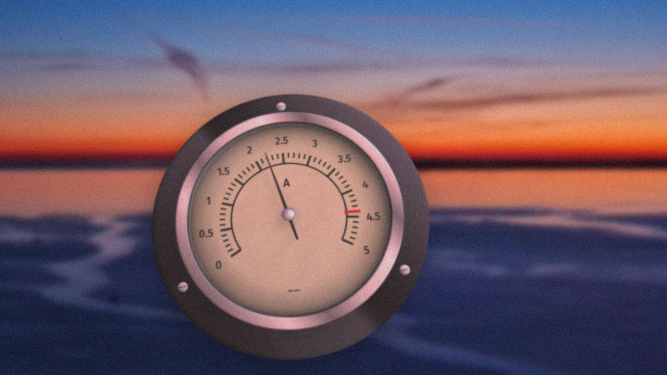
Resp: 2.2,A
